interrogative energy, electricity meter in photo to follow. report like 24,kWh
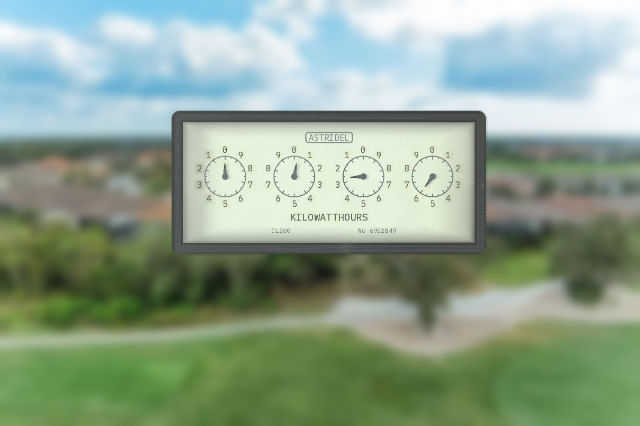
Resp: 26,kWh
